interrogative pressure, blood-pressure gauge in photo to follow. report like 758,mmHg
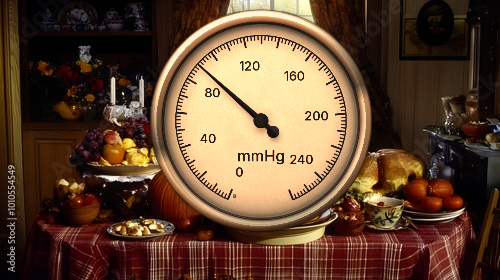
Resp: 90,mmHg
